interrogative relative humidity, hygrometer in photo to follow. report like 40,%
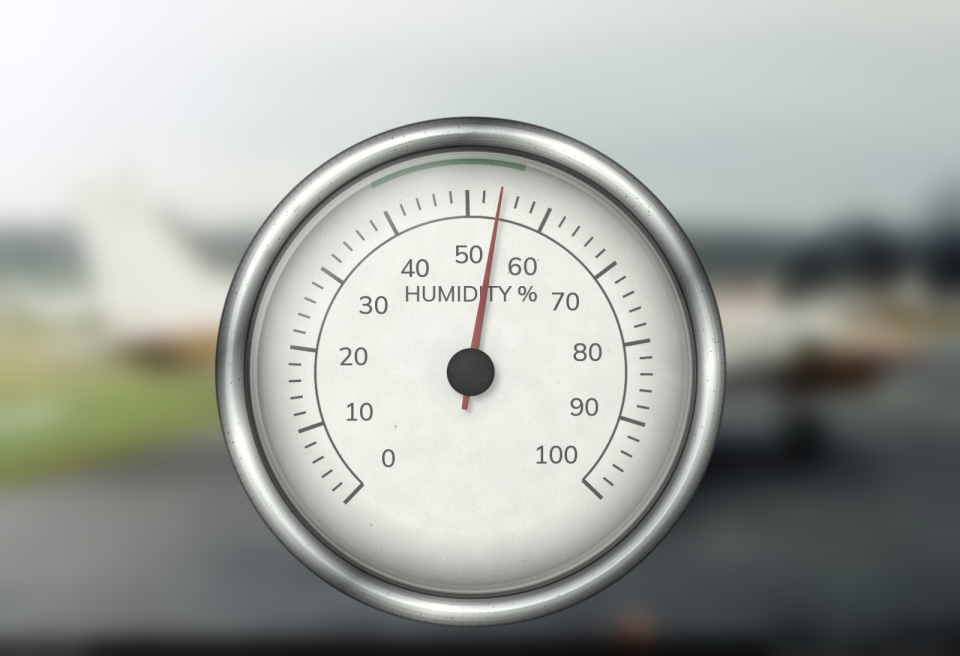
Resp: 54,%
